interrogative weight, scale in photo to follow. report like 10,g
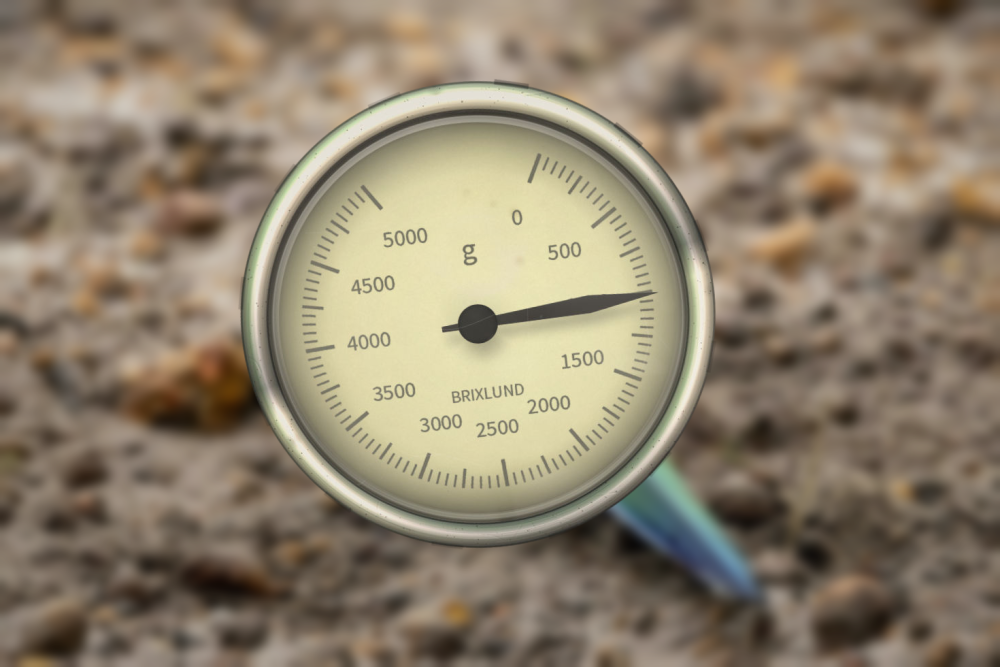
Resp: 1000,g
